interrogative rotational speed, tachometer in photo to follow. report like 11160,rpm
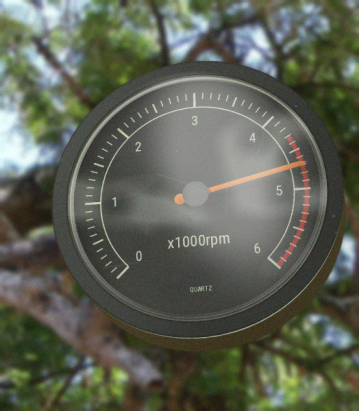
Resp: 4700,rpm
